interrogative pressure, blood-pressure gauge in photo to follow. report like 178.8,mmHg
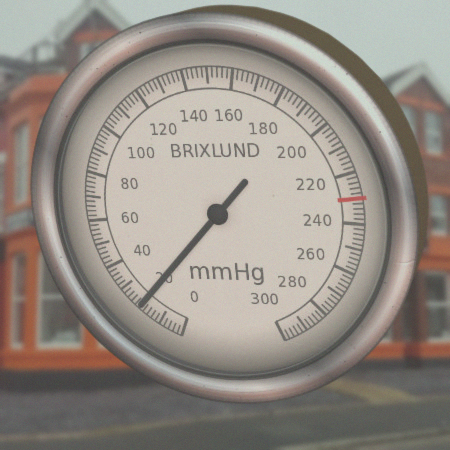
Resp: 20,mmHg
